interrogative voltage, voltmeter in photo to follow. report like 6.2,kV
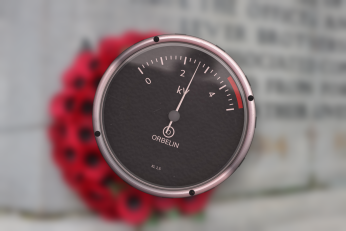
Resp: 2.6,kV
